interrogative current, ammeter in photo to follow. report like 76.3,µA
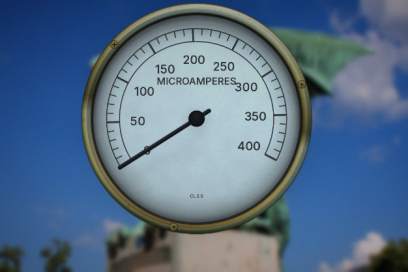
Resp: 0,µA
